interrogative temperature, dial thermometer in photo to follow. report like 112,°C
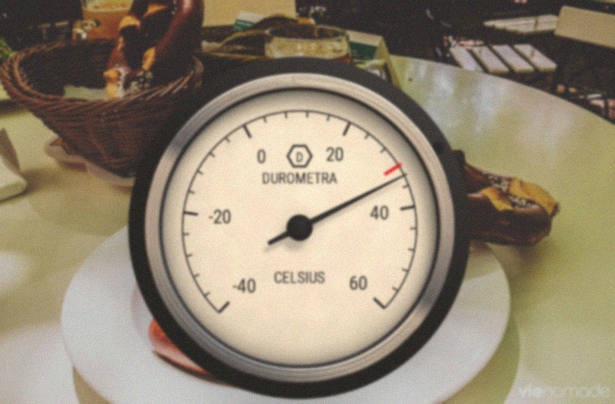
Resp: 34,°C
